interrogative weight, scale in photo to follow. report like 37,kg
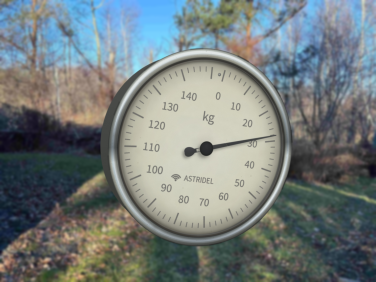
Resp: 28,kg
